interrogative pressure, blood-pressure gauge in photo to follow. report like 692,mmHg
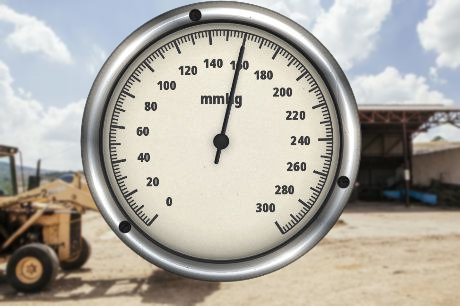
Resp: 160,mmHg
